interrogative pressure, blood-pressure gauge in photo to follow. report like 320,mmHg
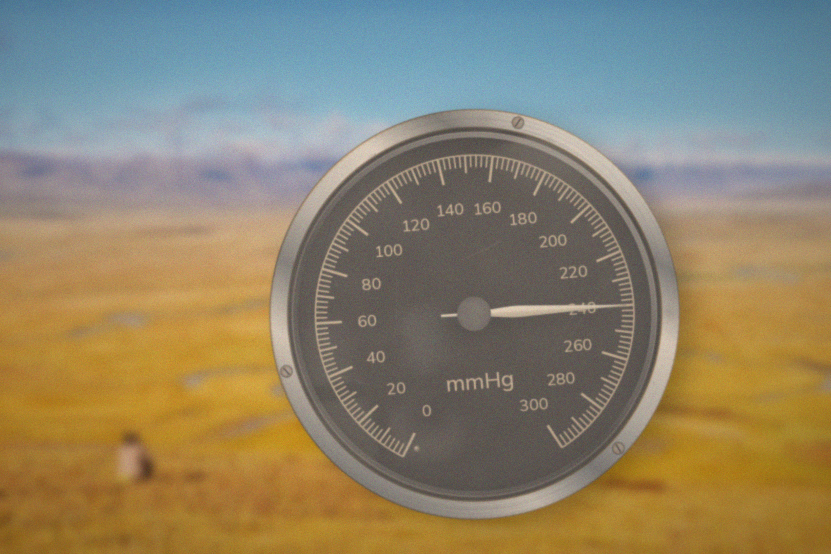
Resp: 240,mmHg
